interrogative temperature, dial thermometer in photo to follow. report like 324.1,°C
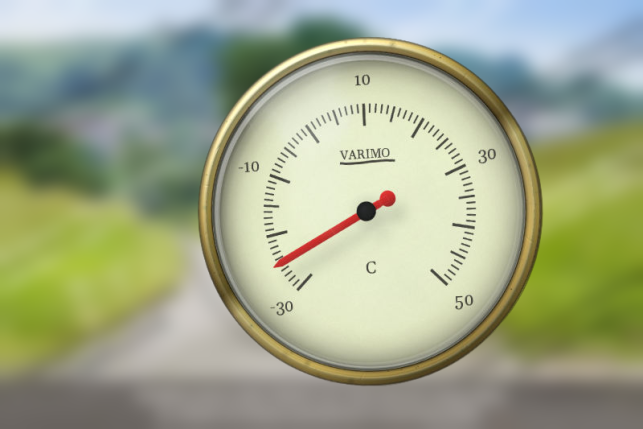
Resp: -25,°C
